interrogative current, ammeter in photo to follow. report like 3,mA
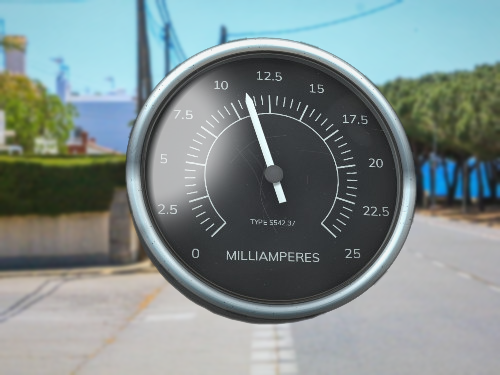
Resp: 11,mA
